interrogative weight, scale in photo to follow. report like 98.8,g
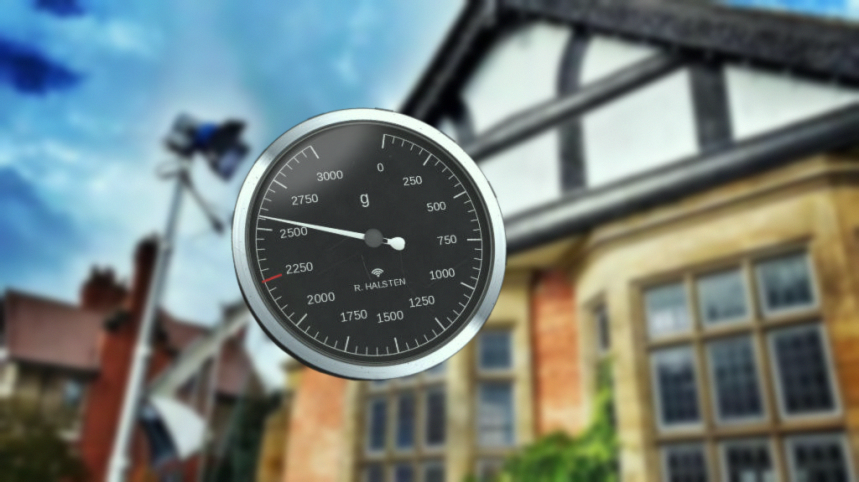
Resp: 2550,g
